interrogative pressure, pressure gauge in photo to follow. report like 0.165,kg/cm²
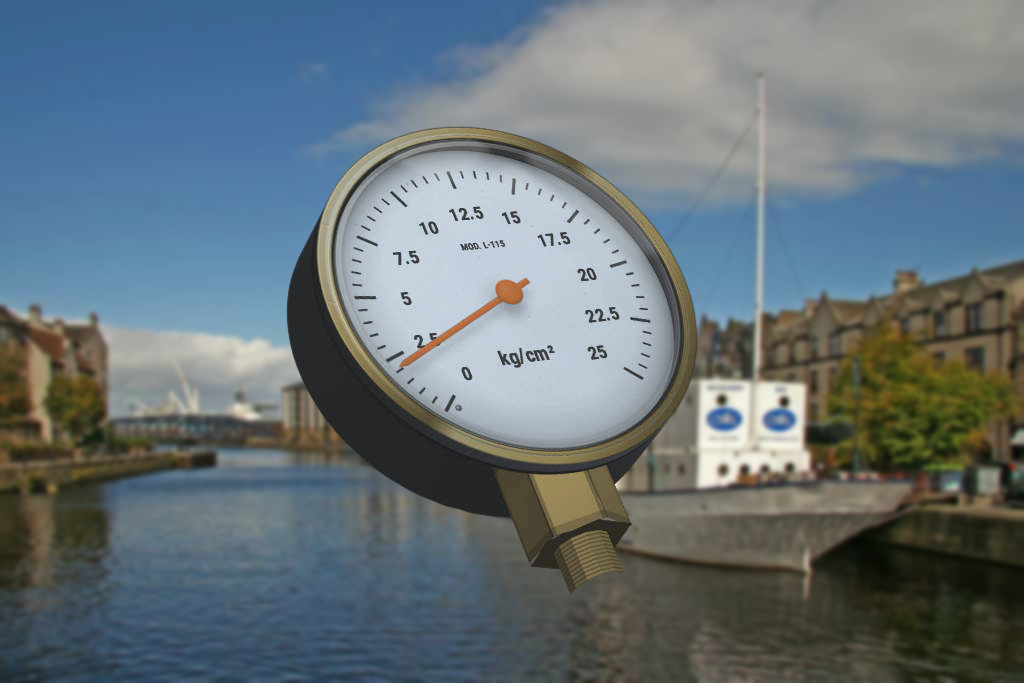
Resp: 2,kg/cm²
